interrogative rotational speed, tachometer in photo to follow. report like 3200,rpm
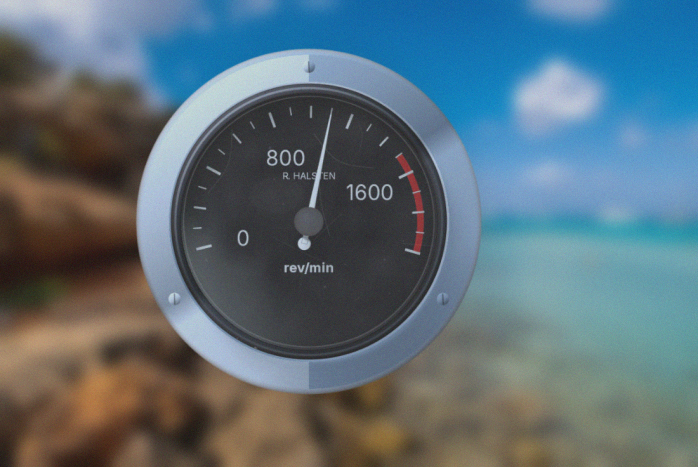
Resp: 1100,rpm
